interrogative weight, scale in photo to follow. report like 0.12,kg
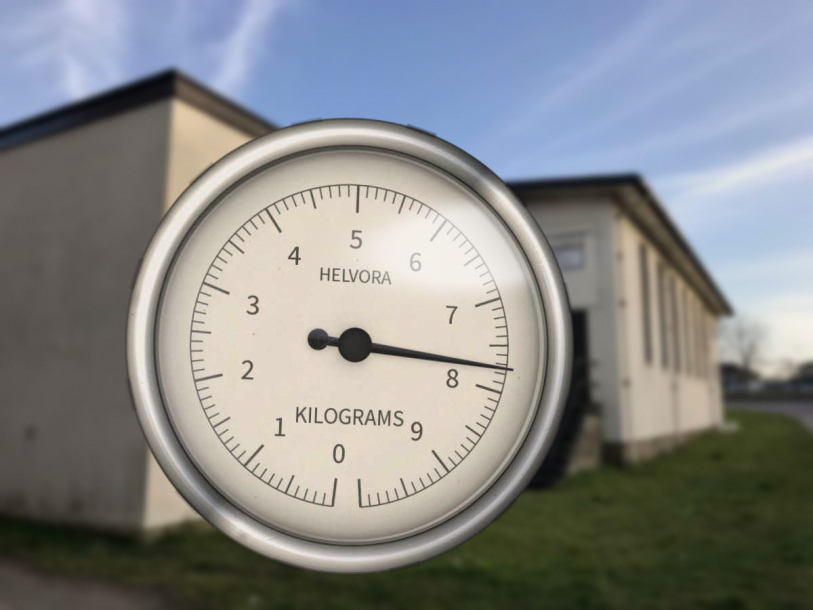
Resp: 7.75,kg
